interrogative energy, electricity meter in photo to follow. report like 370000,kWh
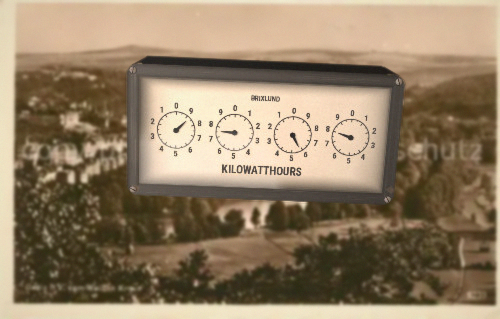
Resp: 8758,kWh
